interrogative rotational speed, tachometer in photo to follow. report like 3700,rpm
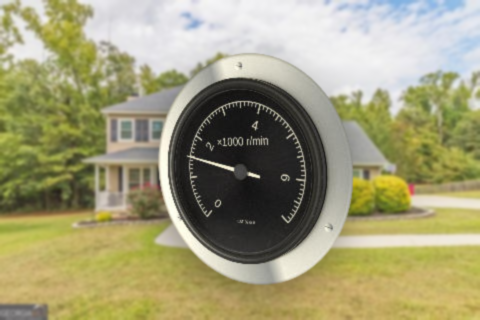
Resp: 1500,rpm
